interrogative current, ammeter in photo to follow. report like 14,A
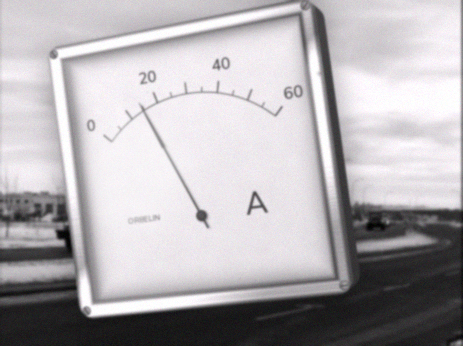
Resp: 15,A
